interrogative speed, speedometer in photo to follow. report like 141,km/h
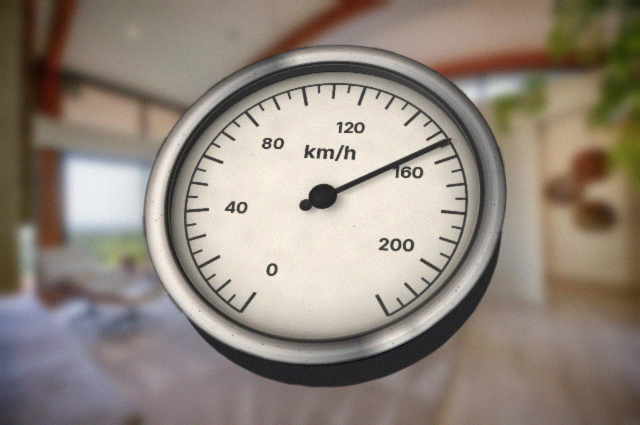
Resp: 155,km/h
